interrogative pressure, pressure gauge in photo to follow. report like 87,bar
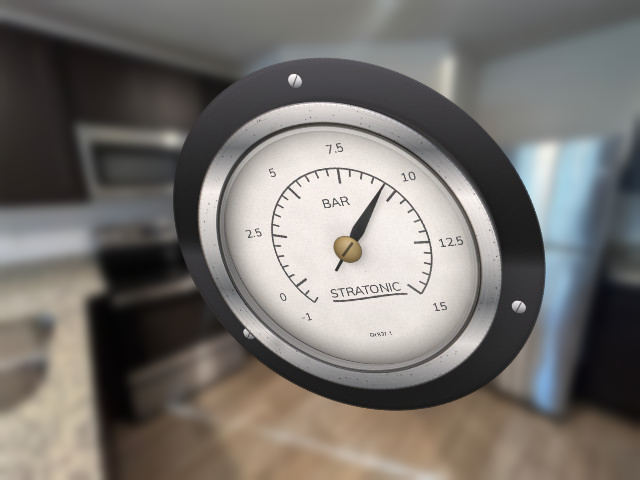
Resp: 9.5,bar
